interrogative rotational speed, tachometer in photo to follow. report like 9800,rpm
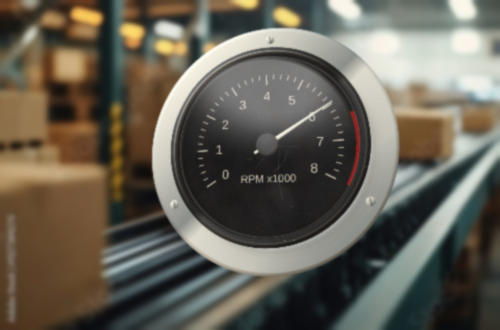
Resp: 6000,rpm
